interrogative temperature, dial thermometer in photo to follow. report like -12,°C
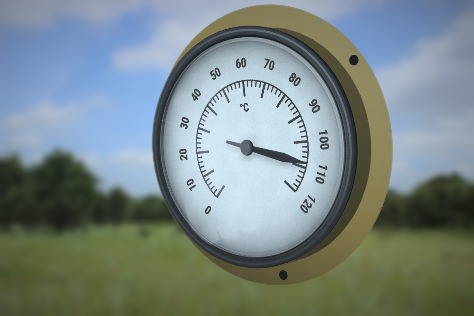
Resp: 108,°C
